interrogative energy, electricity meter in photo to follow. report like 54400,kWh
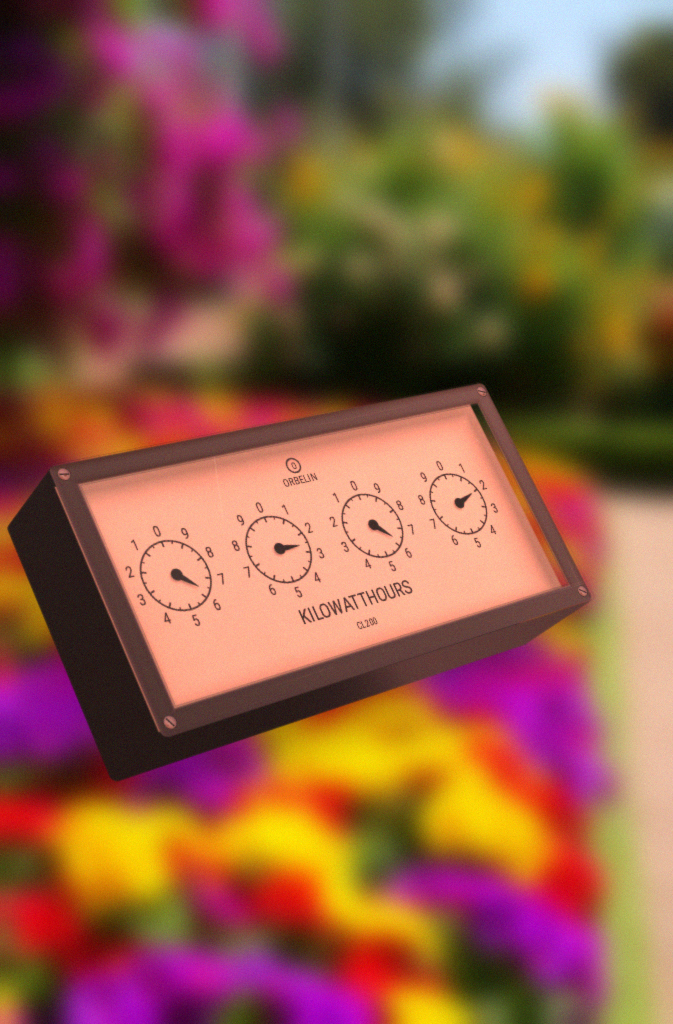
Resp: 6262,kWh
